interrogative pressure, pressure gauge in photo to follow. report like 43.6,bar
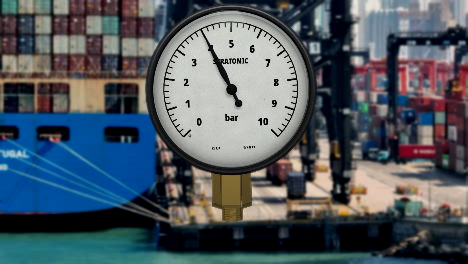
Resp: 4,bar
